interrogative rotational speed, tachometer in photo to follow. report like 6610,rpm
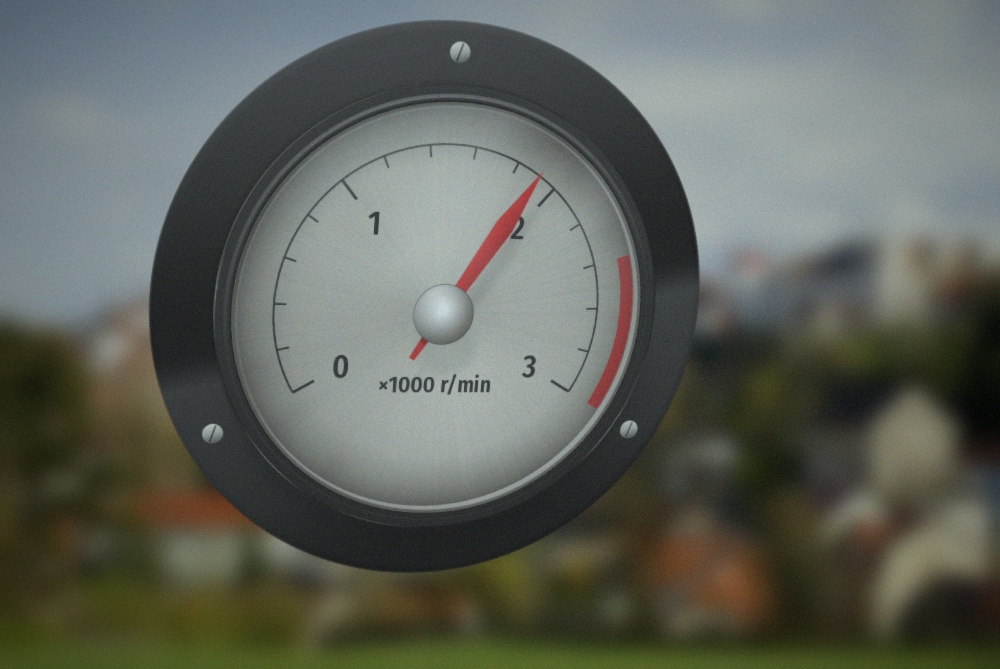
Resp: 1900,rpm
